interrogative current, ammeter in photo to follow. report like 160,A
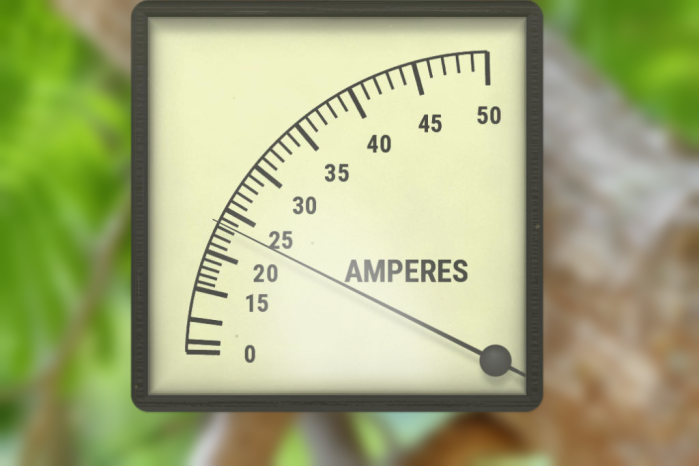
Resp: 23.5,A
